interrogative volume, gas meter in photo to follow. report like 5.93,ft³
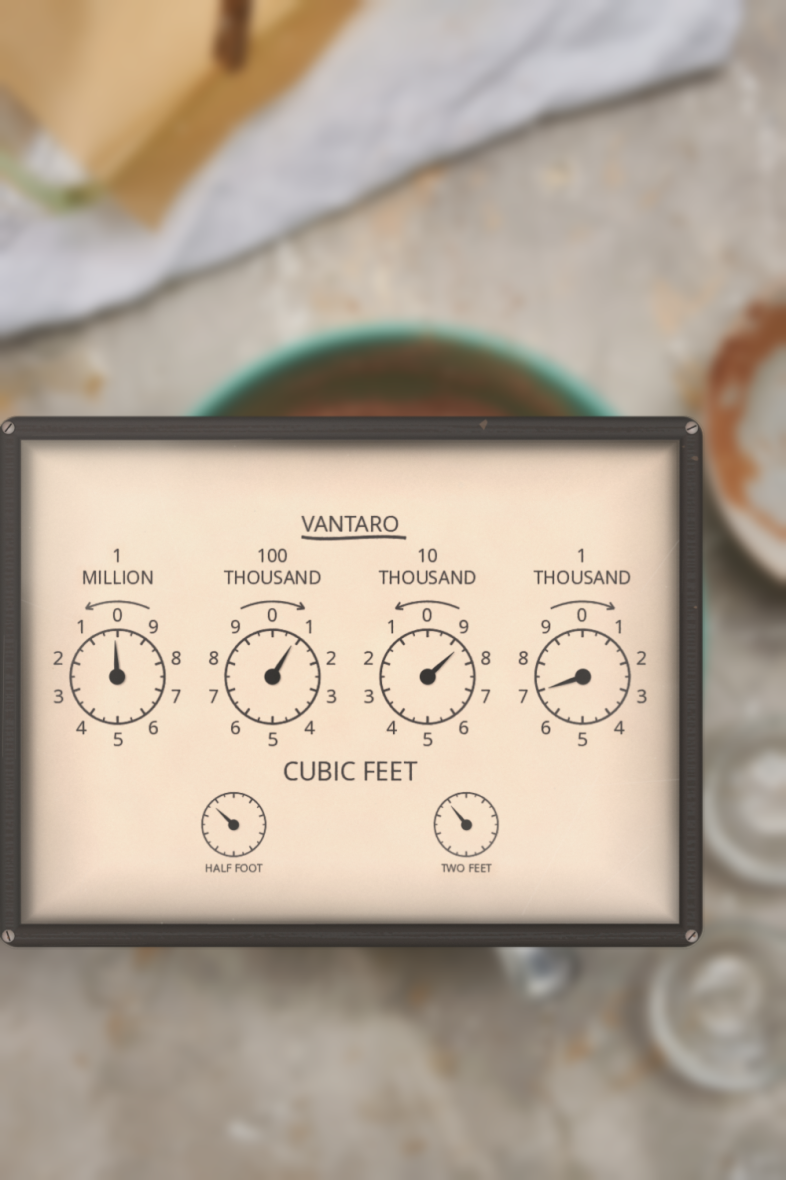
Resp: 8700,ft³
